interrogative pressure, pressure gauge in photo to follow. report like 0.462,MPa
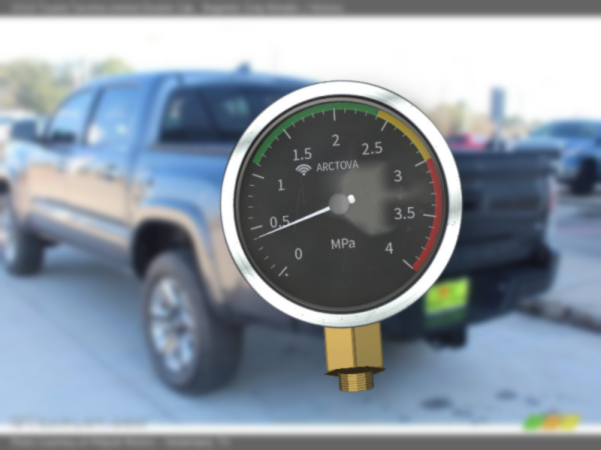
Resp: 0.4,MPa
